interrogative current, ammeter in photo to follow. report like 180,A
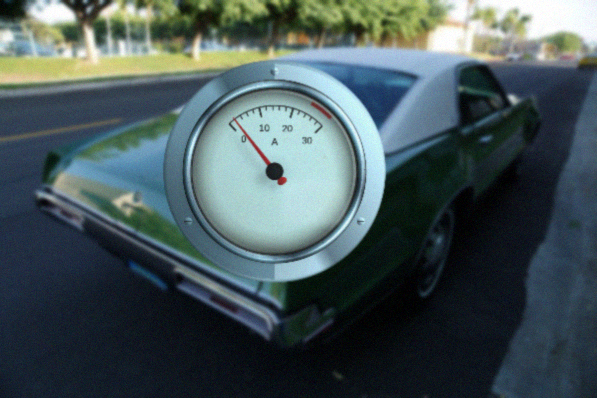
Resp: 2,A
